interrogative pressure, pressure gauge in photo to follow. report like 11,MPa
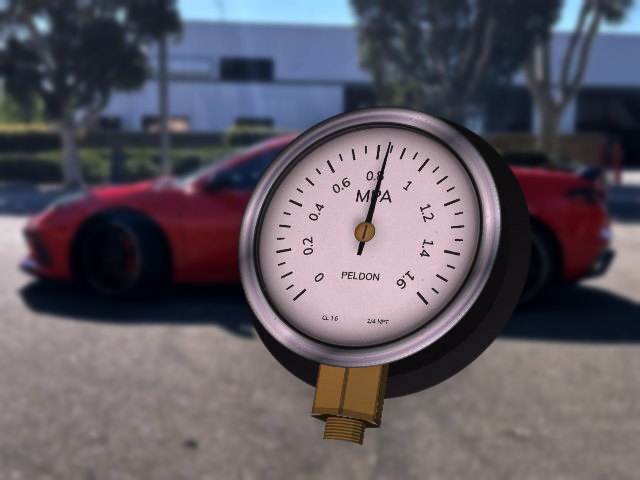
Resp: 0.85,MPa
